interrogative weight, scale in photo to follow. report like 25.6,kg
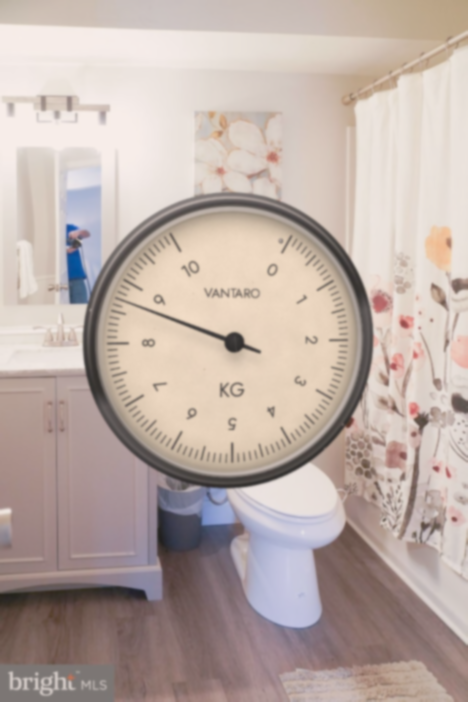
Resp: 8.7,kg
